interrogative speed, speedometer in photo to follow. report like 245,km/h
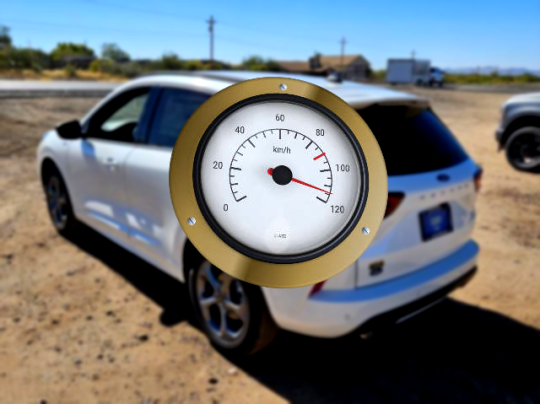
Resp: 115,km/h
